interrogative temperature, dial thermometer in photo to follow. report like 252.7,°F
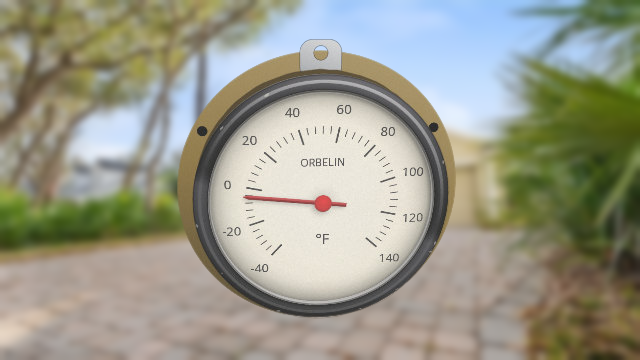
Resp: -4,°F
